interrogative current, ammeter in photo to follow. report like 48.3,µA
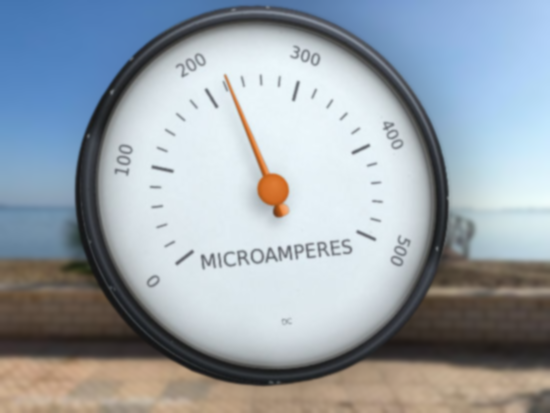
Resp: 220,µA
